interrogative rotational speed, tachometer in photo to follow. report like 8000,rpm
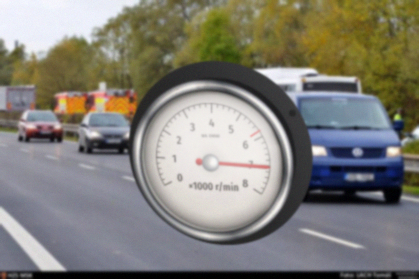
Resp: 7000,rpm
